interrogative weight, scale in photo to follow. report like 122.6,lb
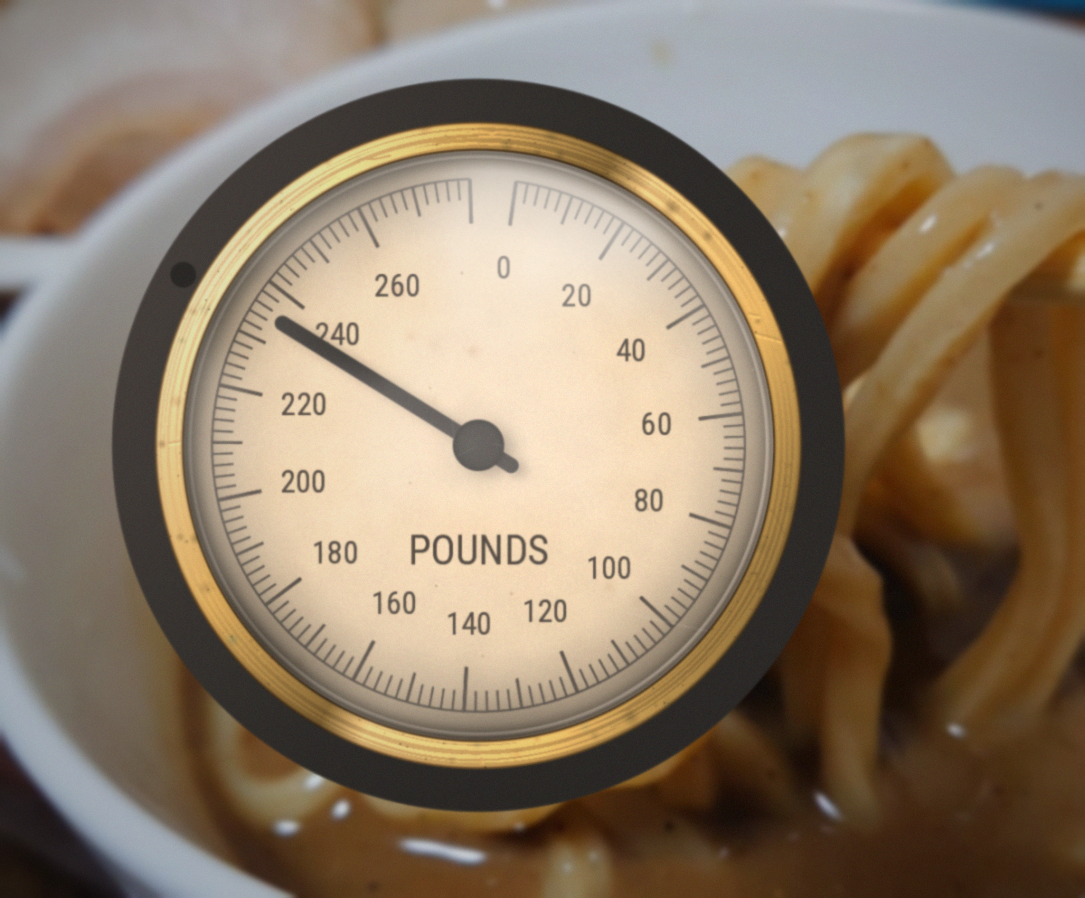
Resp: 235,lb
